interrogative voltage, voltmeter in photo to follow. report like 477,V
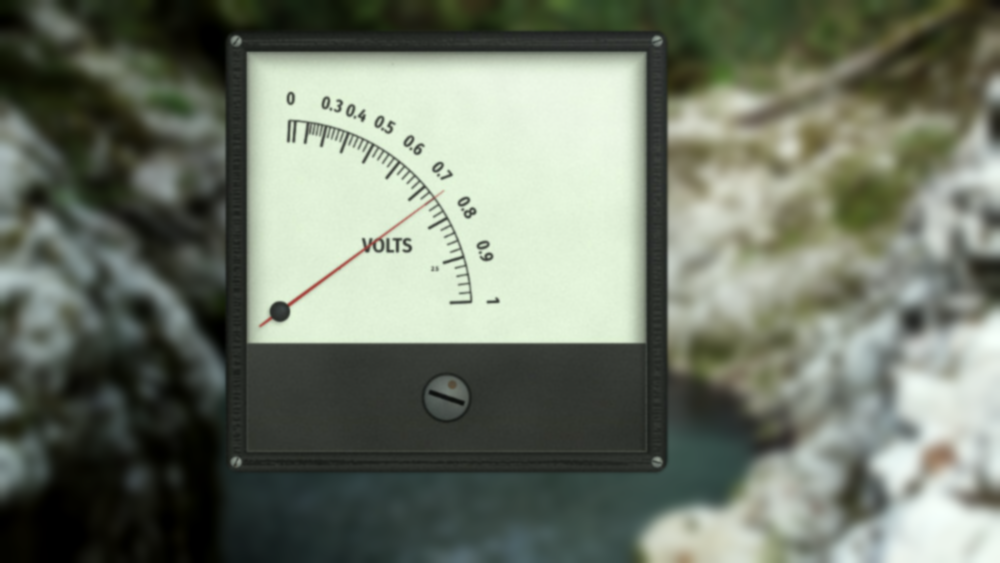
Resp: 0.74,V
